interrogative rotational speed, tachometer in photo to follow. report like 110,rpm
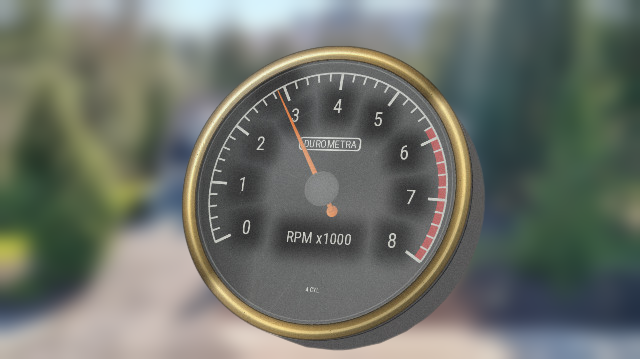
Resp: 2900,rpm
